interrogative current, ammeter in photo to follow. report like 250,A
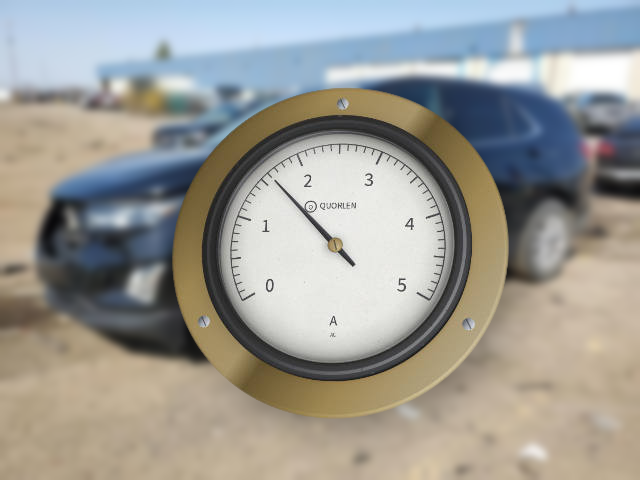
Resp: 1.6,A
